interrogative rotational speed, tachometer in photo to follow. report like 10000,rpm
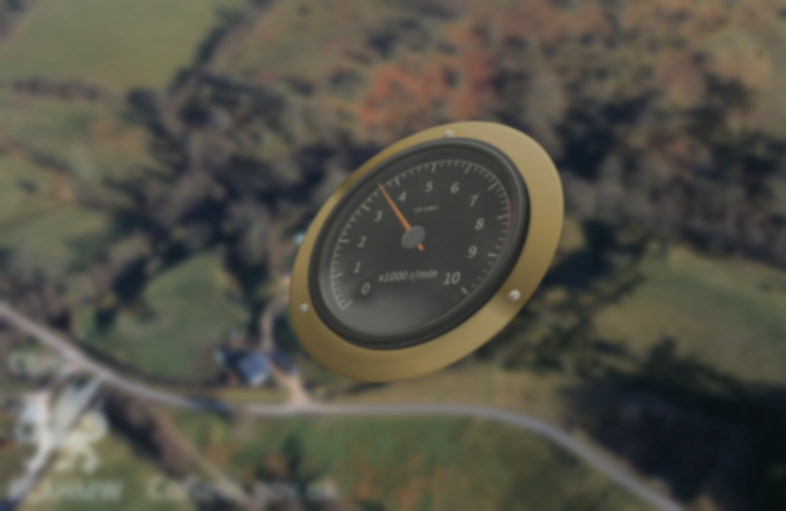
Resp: 3600,rpm
